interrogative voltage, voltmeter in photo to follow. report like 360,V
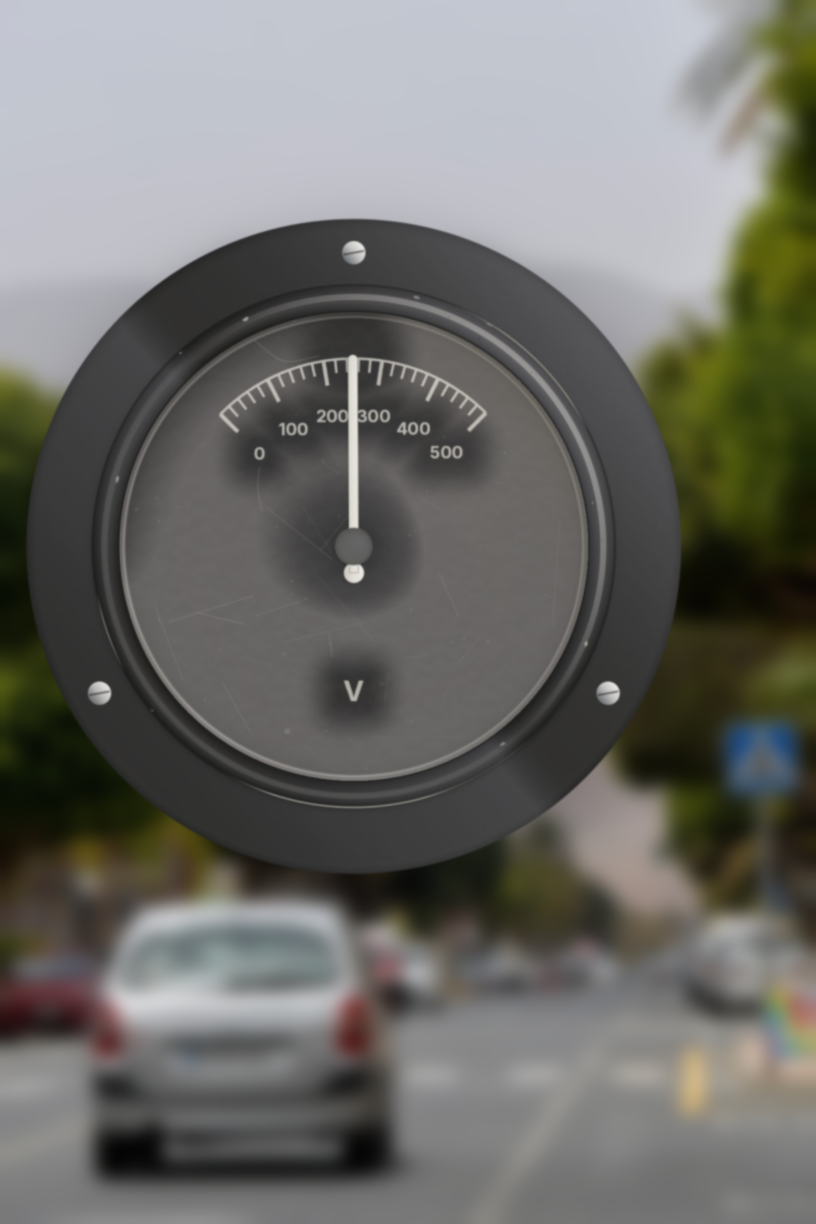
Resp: 250,V
